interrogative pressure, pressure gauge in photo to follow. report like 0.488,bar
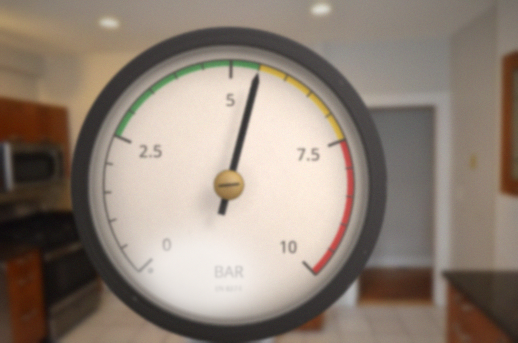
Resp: 5.5,bar
